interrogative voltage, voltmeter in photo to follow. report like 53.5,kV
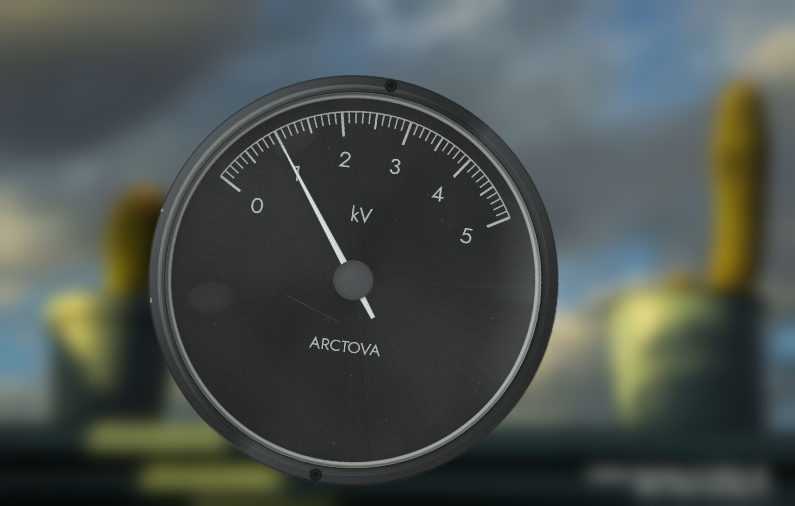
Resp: 1,kV
